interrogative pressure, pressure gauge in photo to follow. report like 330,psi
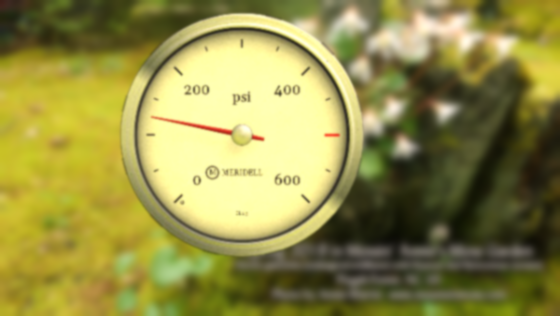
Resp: 125,psi
